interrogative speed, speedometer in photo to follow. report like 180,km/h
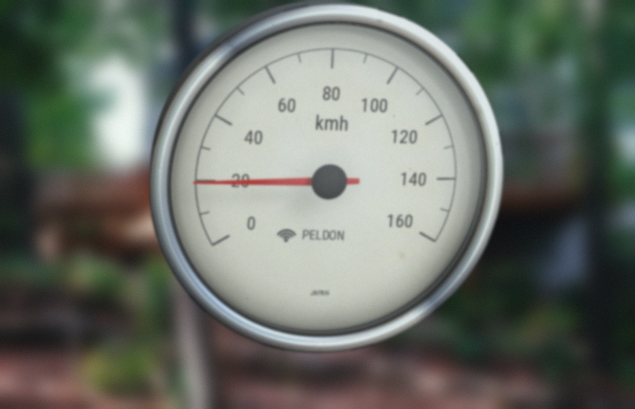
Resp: 20,km/h
